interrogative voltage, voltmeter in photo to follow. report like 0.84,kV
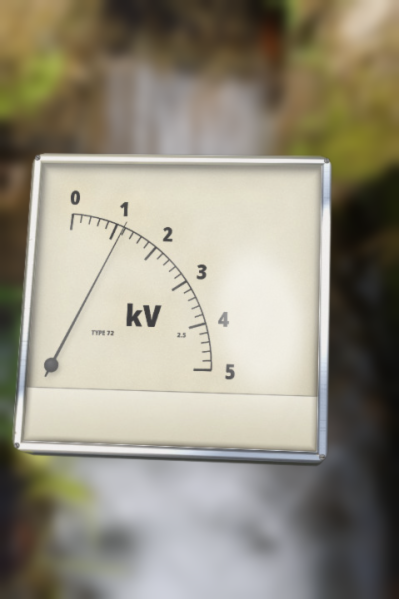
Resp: 1.2,kV
